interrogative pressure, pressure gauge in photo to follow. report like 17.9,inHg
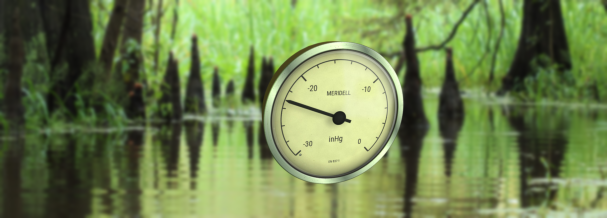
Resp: -23,inHg
